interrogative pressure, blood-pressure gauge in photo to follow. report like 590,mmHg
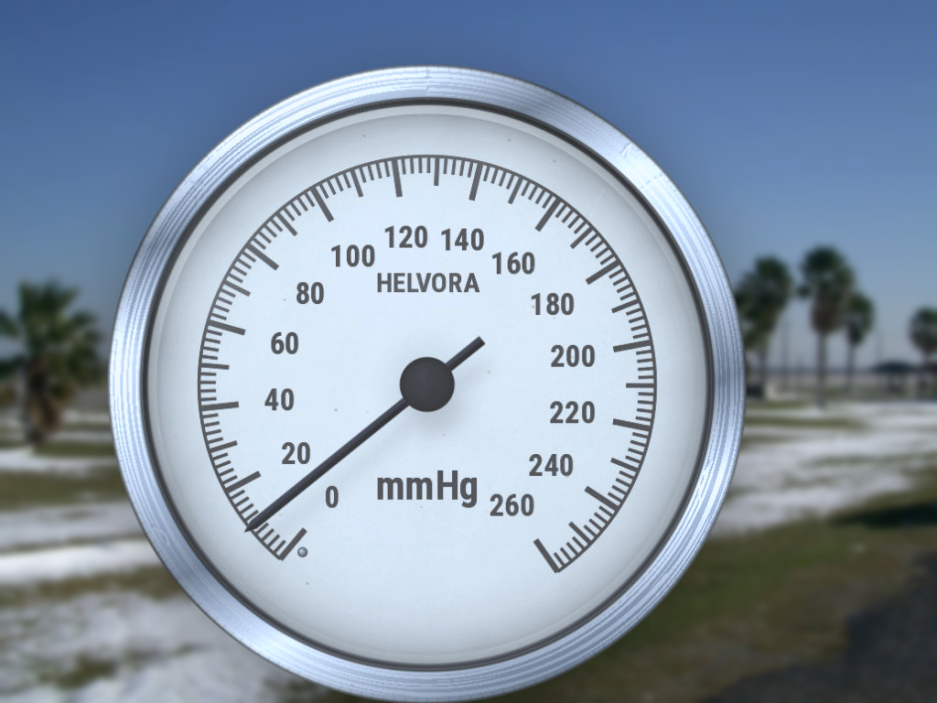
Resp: 10,mmHg
